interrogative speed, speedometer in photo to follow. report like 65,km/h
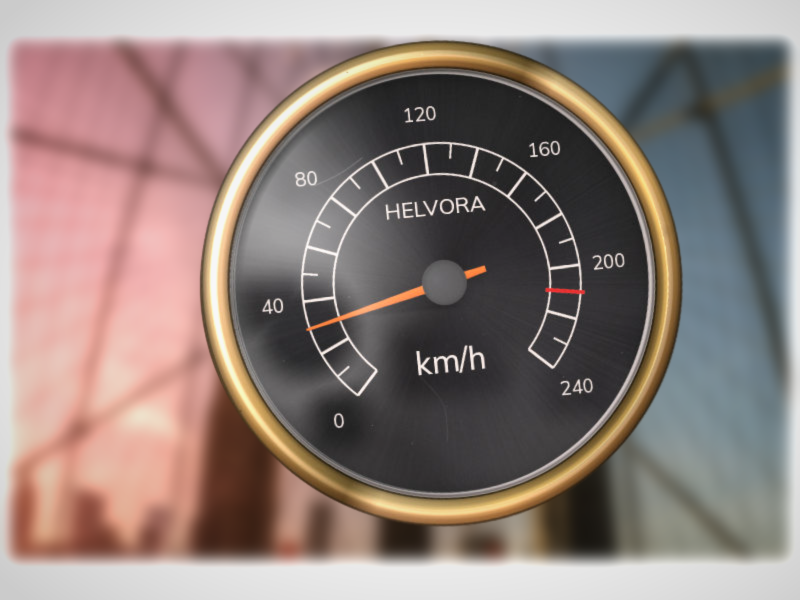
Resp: 30,km/h
